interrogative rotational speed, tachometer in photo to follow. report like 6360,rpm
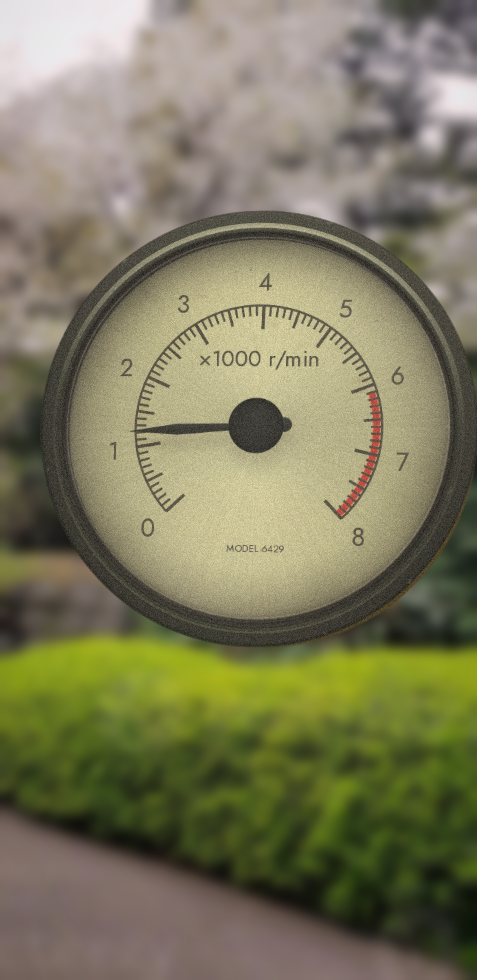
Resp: 1200,rpm
